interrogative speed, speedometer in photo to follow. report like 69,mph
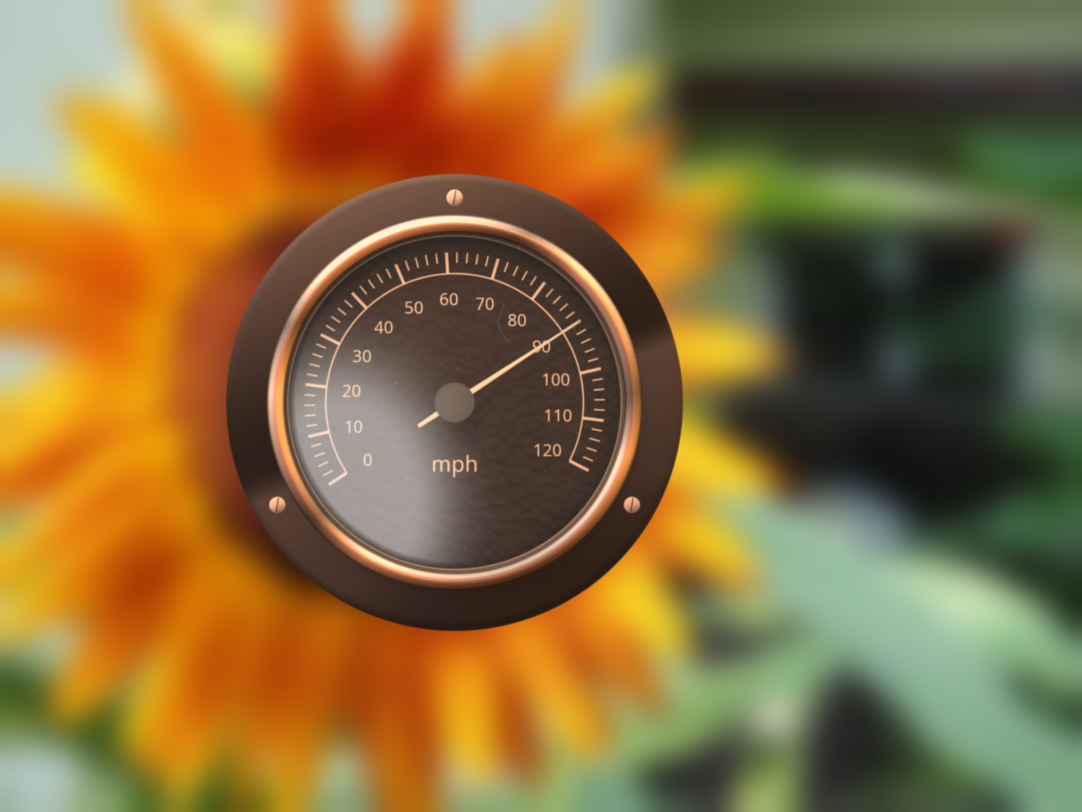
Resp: 90,mph
